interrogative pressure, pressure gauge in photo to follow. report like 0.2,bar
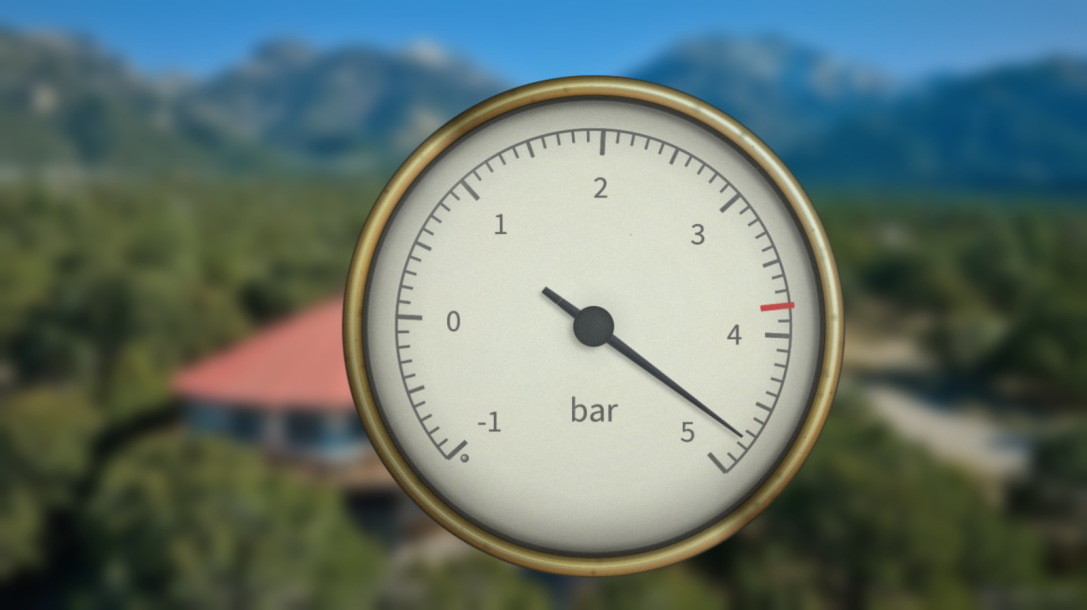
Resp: 4.75,bar
